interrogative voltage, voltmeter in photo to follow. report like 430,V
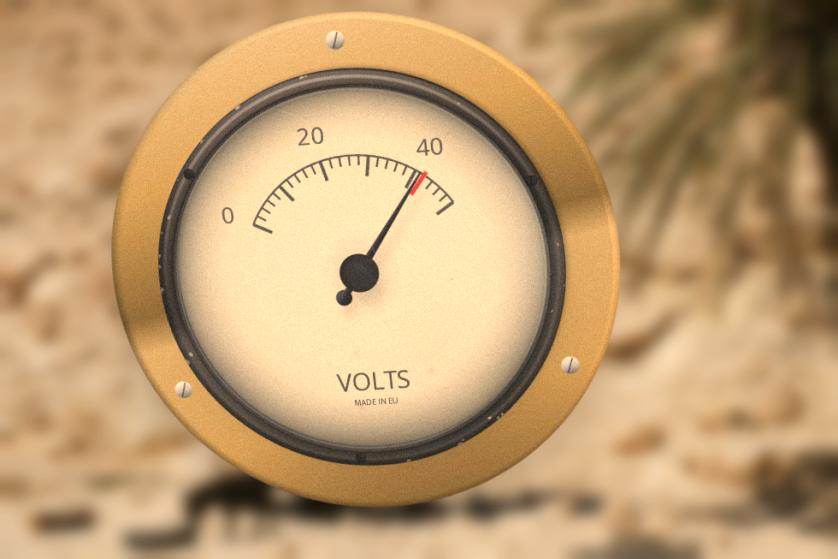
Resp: 41,V
